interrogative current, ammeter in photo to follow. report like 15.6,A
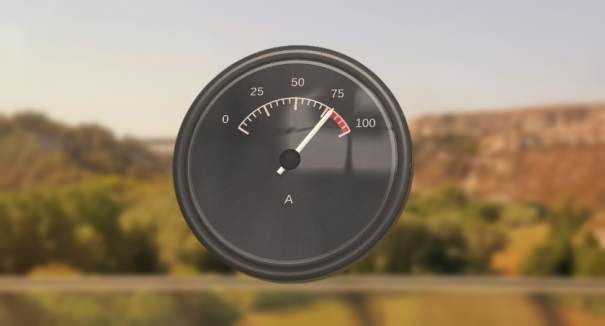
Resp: 80,A
